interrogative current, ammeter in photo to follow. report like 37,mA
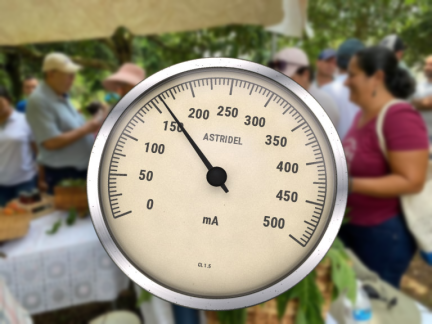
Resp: 160,mA
